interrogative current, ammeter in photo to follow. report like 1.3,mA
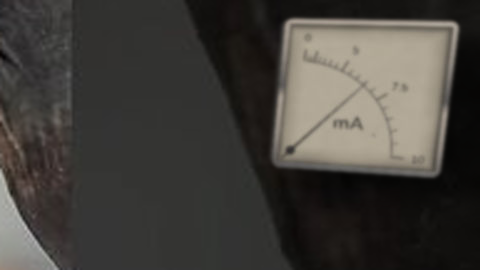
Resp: 6.5,mA
